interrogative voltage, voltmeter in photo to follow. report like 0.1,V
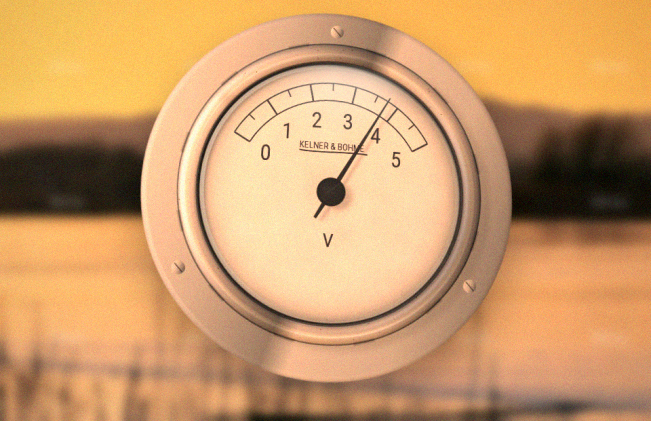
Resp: 3.75,V
